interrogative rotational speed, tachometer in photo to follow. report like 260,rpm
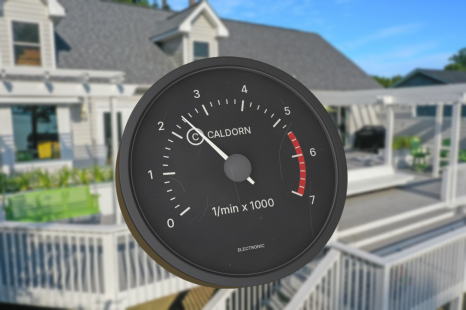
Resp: 2400,rpm
